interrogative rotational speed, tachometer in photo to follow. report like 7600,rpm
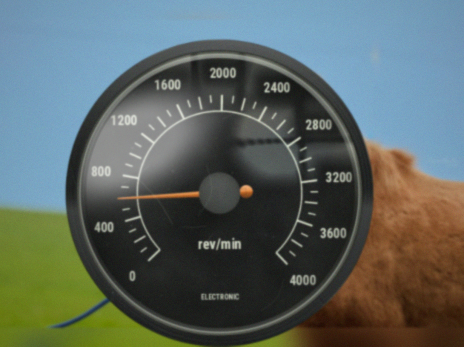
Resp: 600,rpm
